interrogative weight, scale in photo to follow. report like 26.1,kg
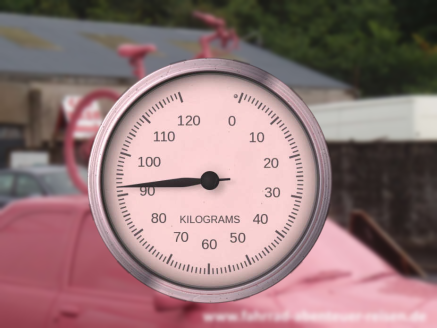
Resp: 92,kg
